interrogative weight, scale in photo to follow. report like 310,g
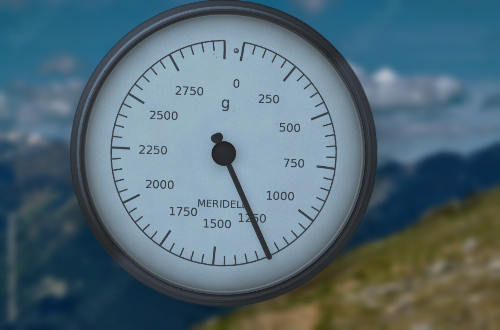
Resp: 1250,g
